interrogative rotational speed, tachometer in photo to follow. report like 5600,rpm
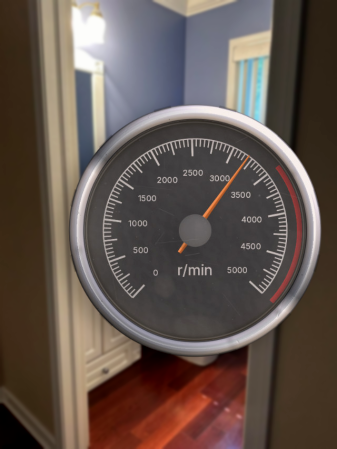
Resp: 3200,rpm
